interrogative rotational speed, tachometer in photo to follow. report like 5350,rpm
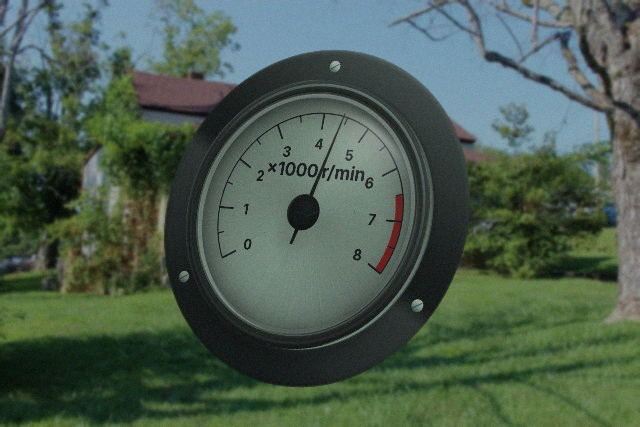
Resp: 4500,rpm
